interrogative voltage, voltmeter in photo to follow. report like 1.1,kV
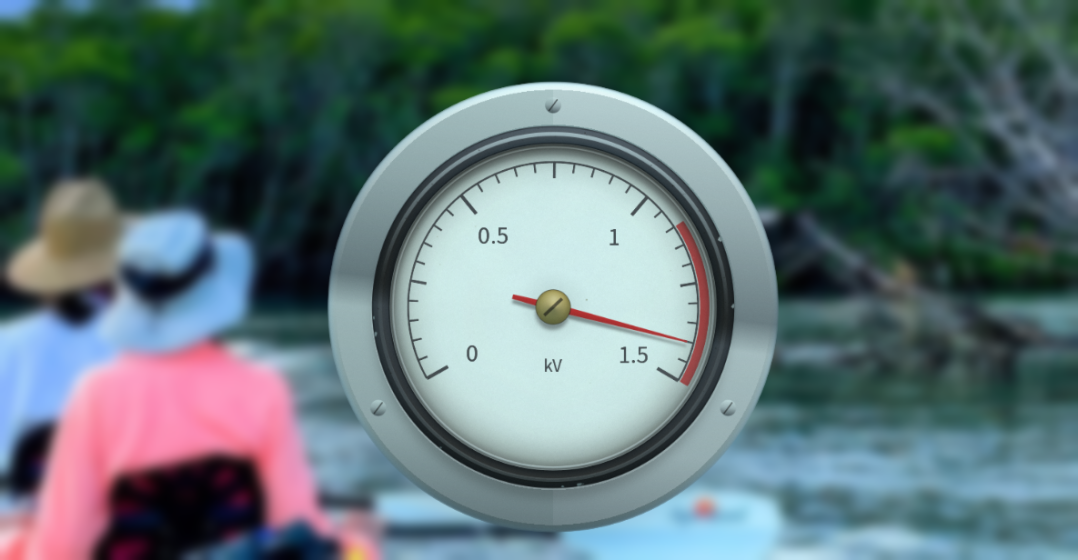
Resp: 1.4,kV
